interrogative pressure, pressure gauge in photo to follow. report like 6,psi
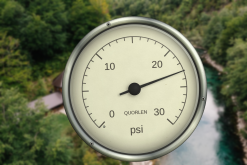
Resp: 23,psi
